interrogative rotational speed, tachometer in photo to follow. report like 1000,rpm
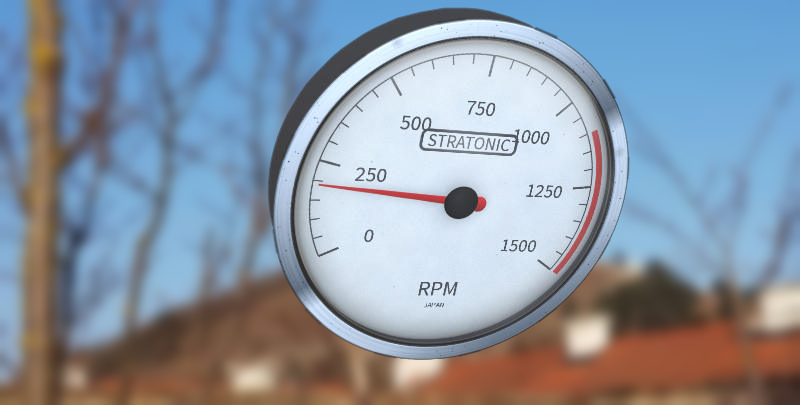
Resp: 200,rpm
